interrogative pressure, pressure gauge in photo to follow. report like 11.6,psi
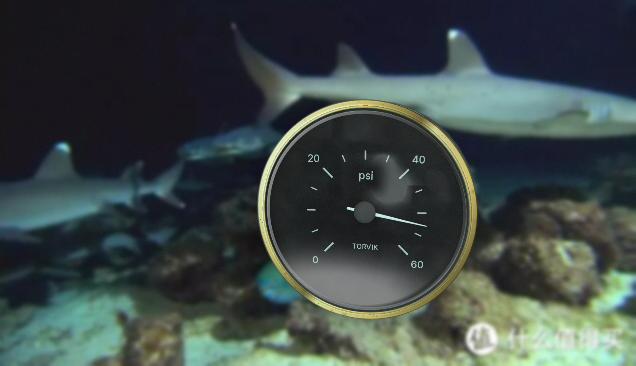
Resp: 52.5,psi
